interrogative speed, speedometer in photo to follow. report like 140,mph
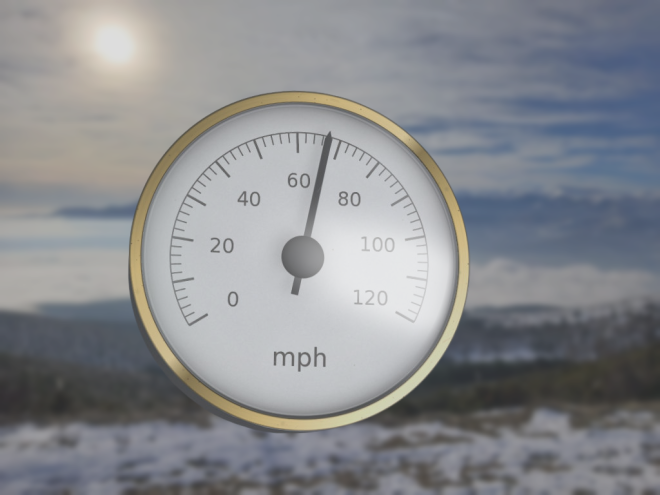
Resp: 67,mph
